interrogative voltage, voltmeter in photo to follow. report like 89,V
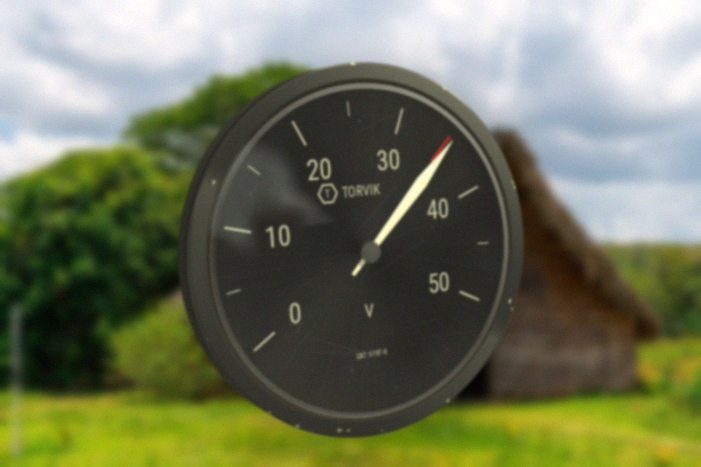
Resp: 35,V
